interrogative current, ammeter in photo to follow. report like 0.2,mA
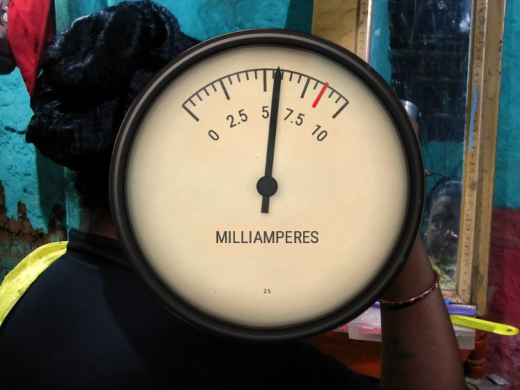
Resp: 5.75,mA
